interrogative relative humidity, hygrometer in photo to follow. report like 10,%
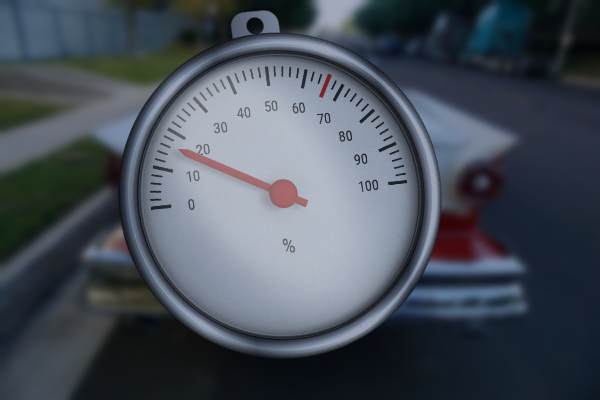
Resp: 16,%
